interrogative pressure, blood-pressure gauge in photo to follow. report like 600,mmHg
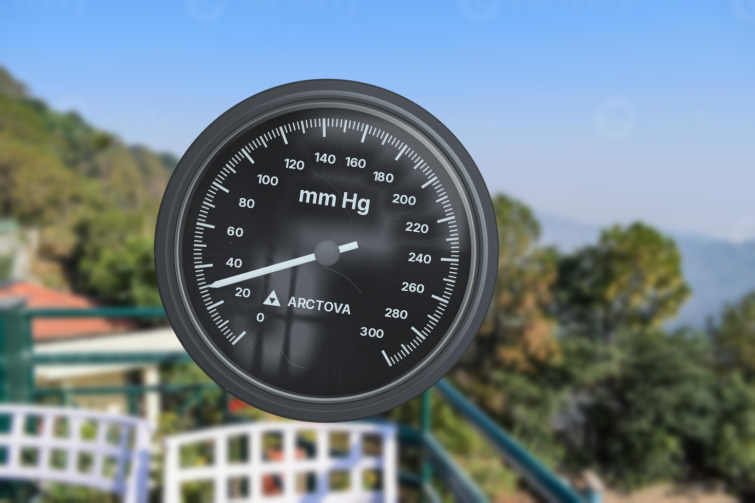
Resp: 30,mmHg
